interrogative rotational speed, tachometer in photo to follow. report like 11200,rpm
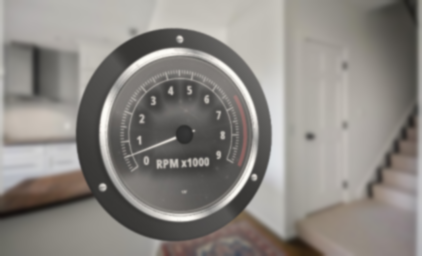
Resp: 500,rpm
